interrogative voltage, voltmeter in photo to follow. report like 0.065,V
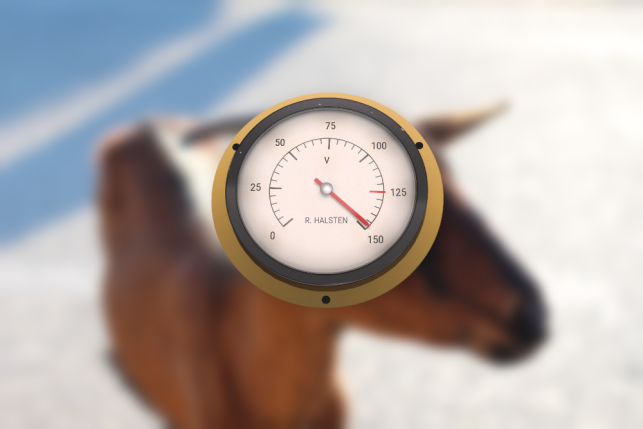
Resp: 147.5,V
